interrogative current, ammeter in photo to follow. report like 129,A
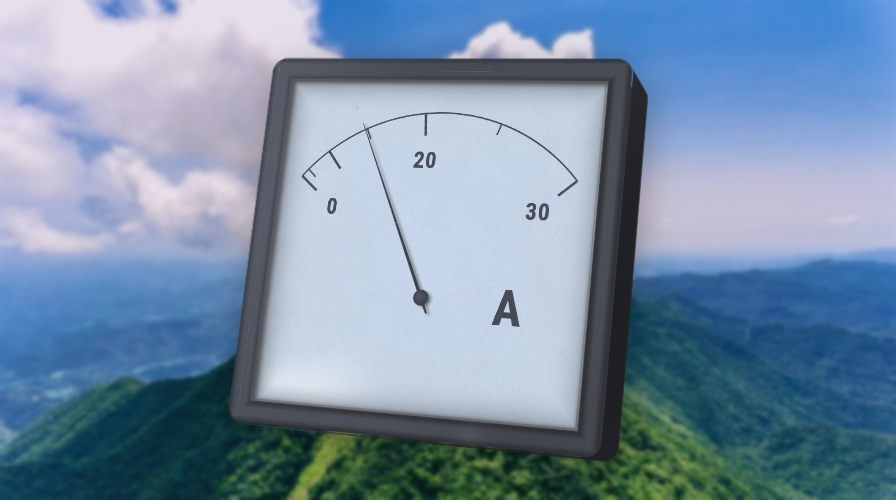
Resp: 15,A
